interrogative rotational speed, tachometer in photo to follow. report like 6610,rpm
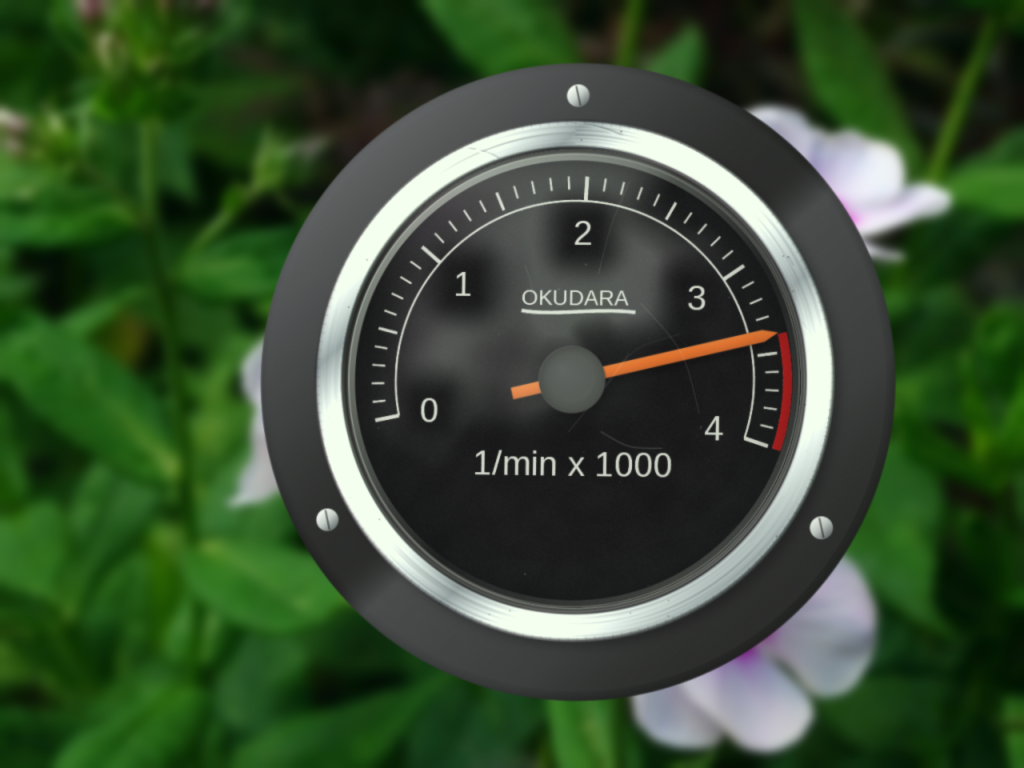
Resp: 3400,rpm
